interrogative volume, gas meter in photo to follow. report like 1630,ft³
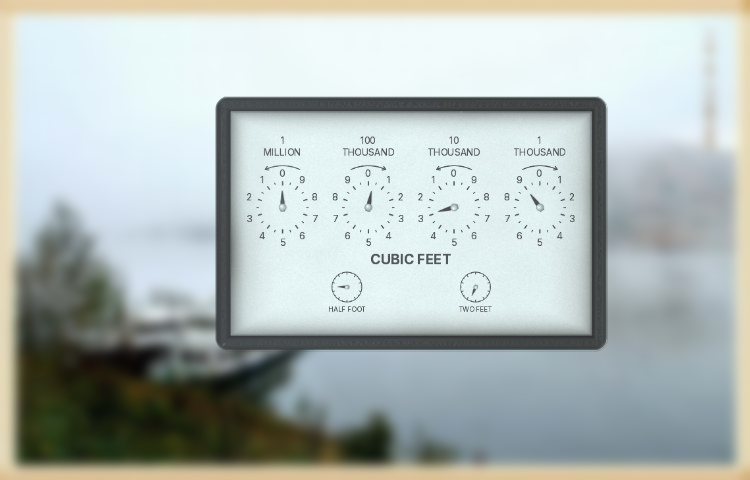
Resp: 2900,ft³
